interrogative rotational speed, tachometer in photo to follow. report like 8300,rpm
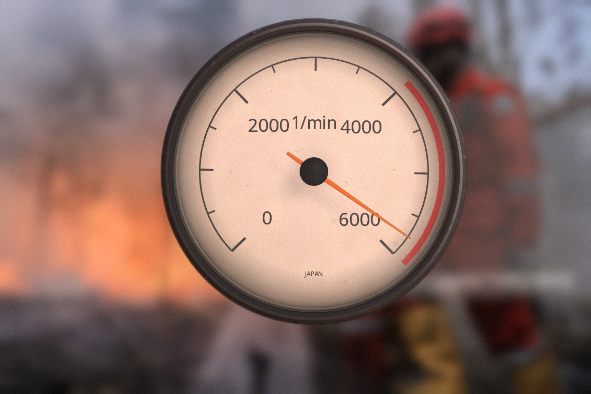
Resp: 5750,rpm
